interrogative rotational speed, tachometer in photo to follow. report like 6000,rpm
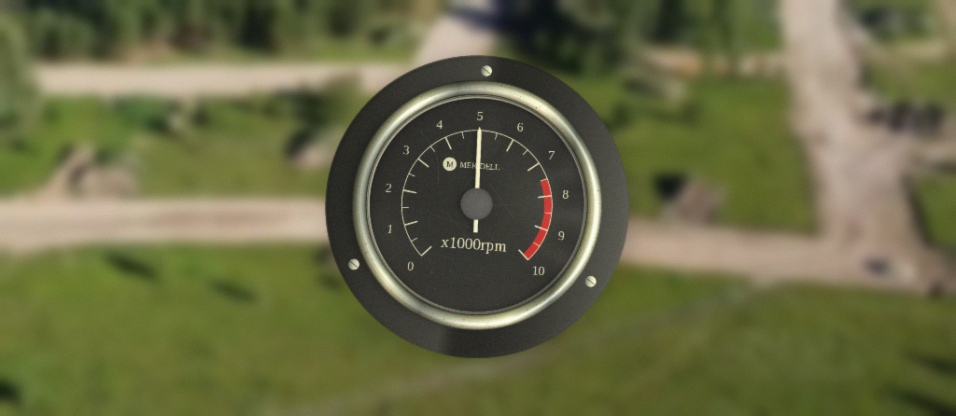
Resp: 5000,rpm
